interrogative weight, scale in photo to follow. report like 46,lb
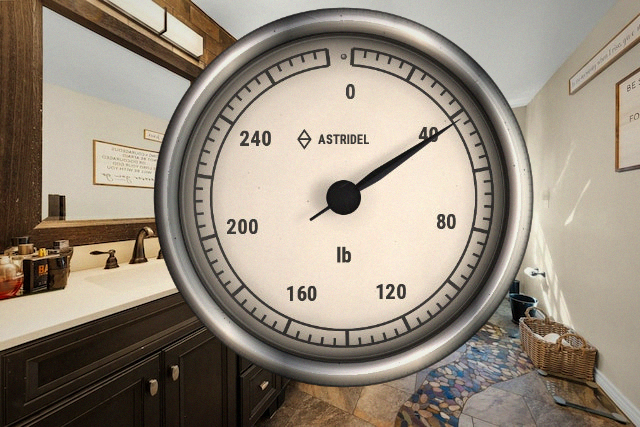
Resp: 42,lb
